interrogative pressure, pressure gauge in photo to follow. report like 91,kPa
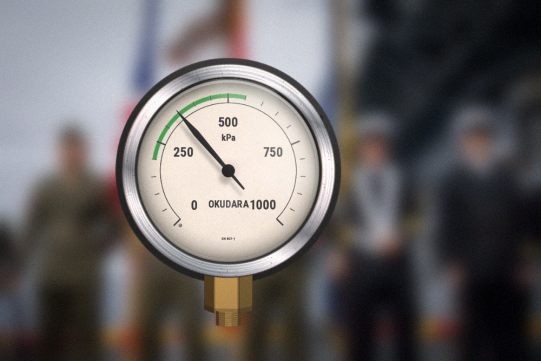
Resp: 350,kPa
